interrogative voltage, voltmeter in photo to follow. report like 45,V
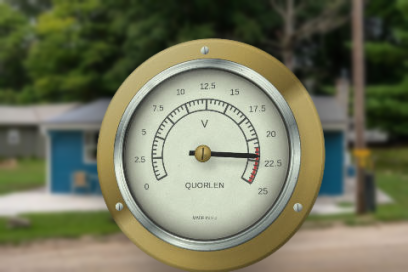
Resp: 22,V
